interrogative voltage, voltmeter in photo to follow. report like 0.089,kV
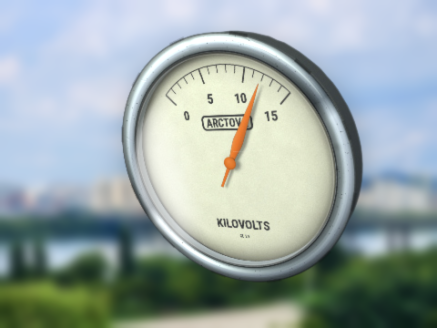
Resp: 12,kV
